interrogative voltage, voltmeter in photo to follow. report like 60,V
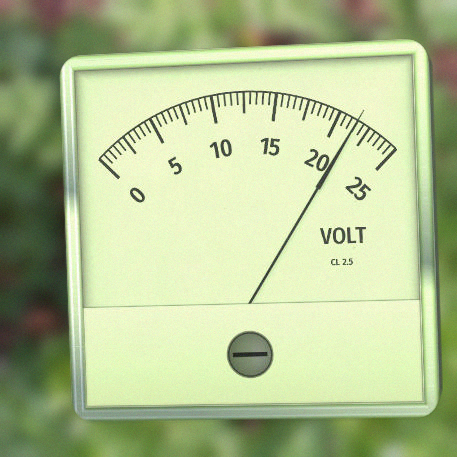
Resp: 21.5,V
